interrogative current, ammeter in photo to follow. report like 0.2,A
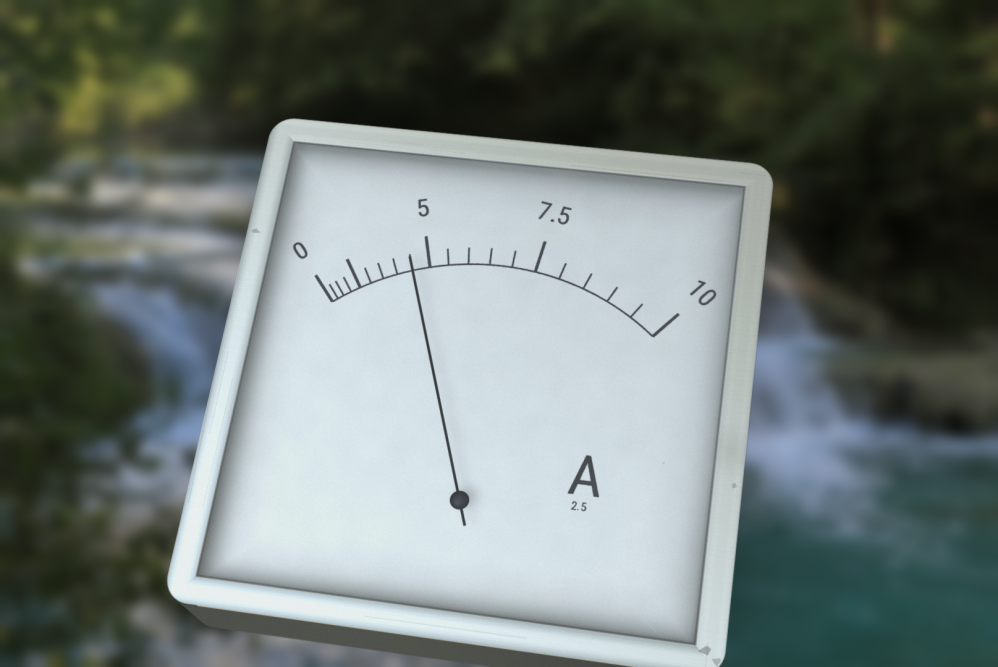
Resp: 4.5,A
